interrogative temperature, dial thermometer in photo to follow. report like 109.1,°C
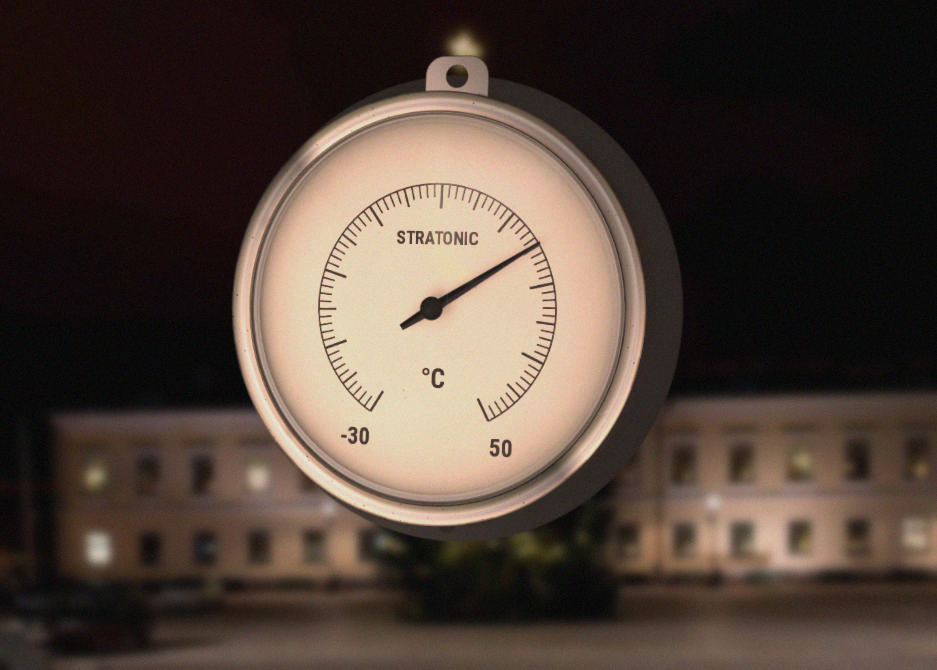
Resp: 25,°C
